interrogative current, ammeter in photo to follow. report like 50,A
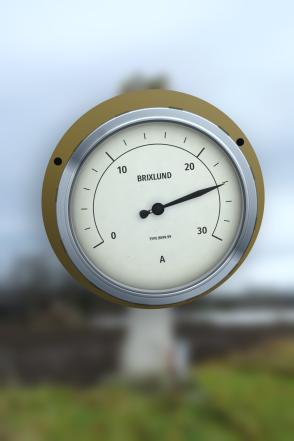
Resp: 24,A
